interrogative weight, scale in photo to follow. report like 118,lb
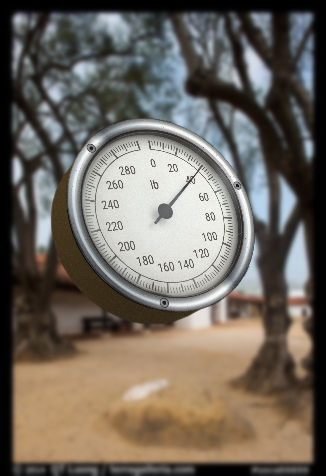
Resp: 40,lb
